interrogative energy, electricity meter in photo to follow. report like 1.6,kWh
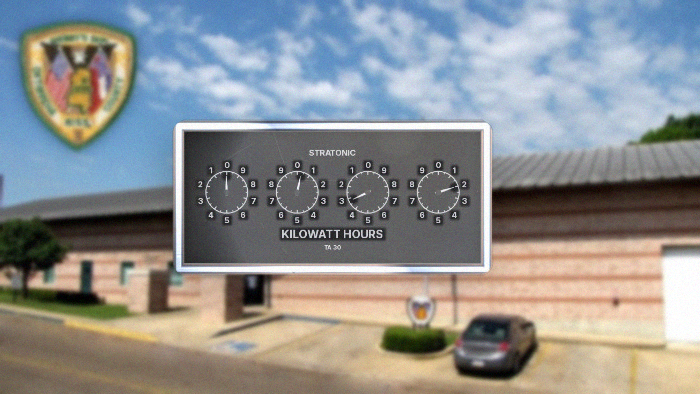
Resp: 32,kWh
